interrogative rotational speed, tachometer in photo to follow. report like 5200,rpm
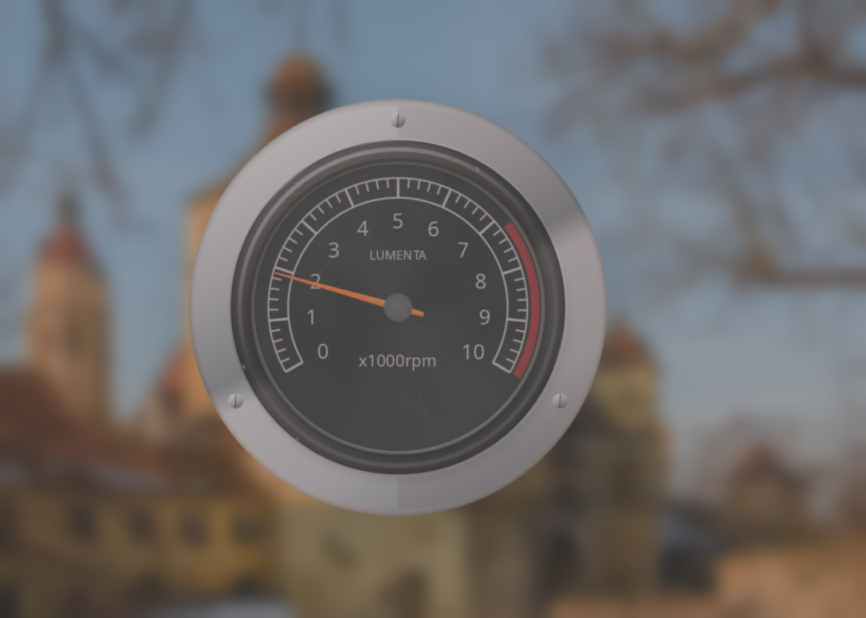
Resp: 1900,rpm
